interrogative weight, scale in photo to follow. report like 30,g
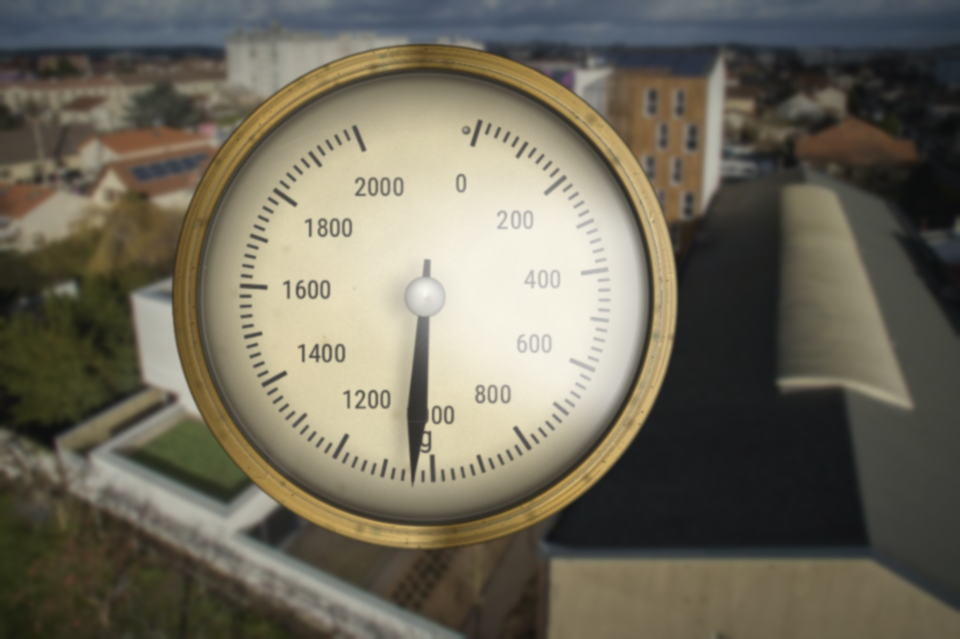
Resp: 1040,g
